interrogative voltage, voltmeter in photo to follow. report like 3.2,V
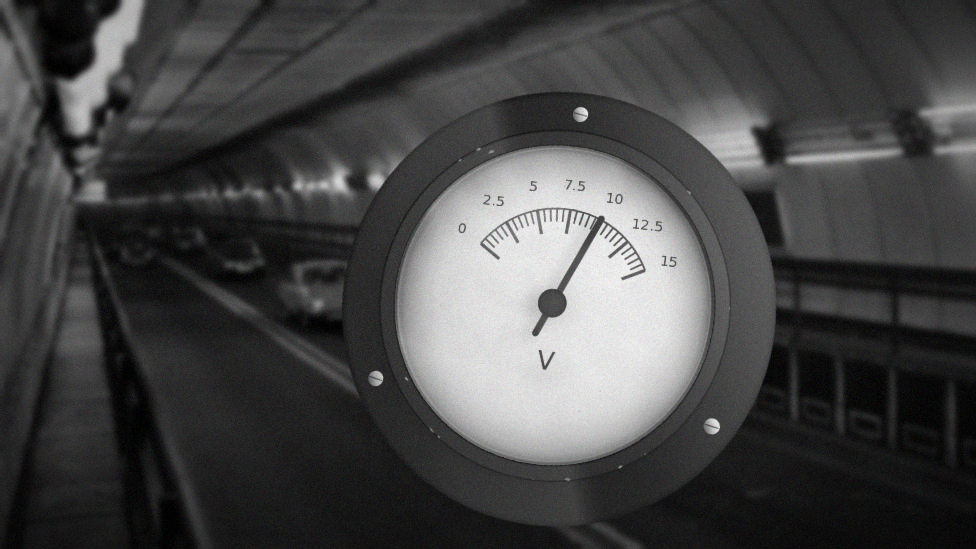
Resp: 10,V
